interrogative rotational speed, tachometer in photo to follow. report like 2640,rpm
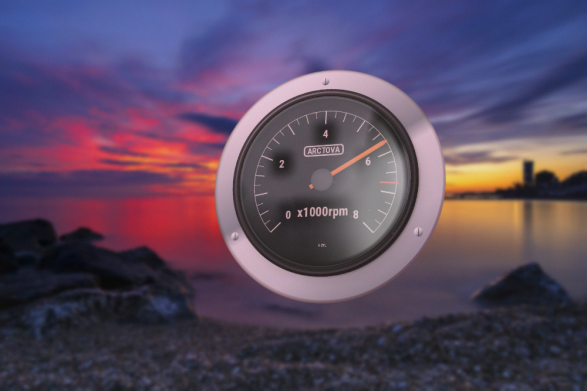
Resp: 5750,rpm
